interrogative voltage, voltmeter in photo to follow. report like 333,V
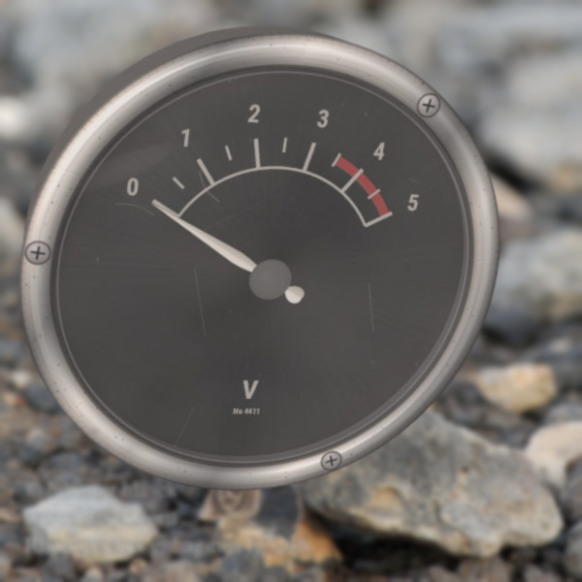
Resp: 0,V
